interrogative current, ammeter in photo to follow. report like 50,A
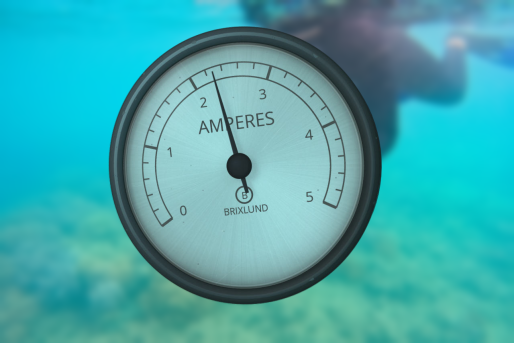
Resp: 2.3,A
